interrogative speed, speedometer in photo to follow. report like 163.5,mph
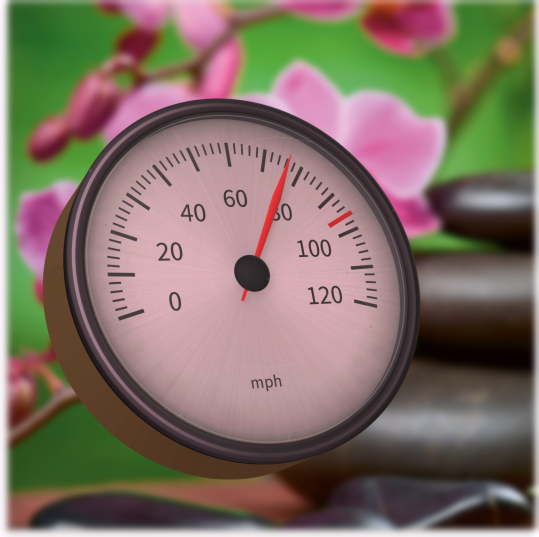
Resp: 76,mph
